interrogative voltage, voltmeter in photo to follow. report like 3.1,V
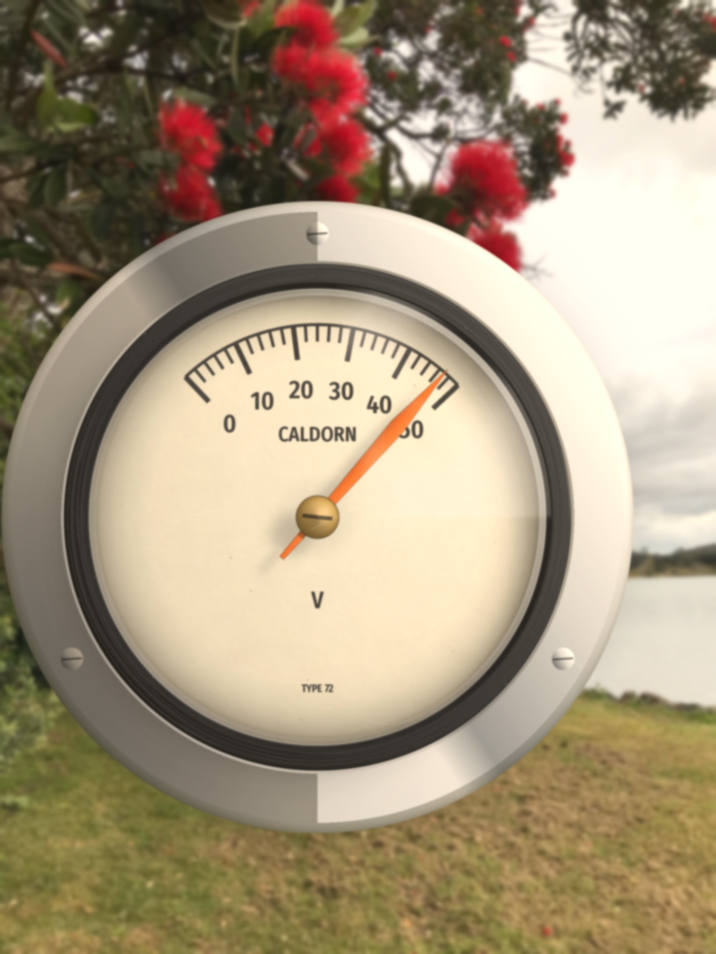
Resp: 47,V
